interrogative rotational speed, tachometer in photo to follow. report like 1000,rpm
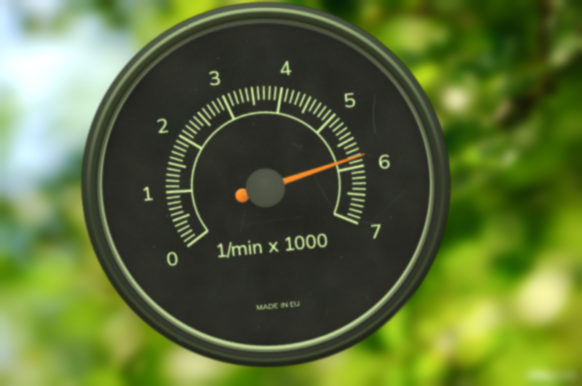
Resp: 5800,rpm
